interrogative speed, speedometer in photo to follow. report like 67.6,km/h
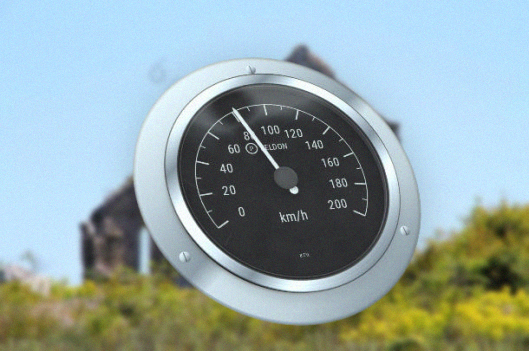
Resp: 80,km/h
